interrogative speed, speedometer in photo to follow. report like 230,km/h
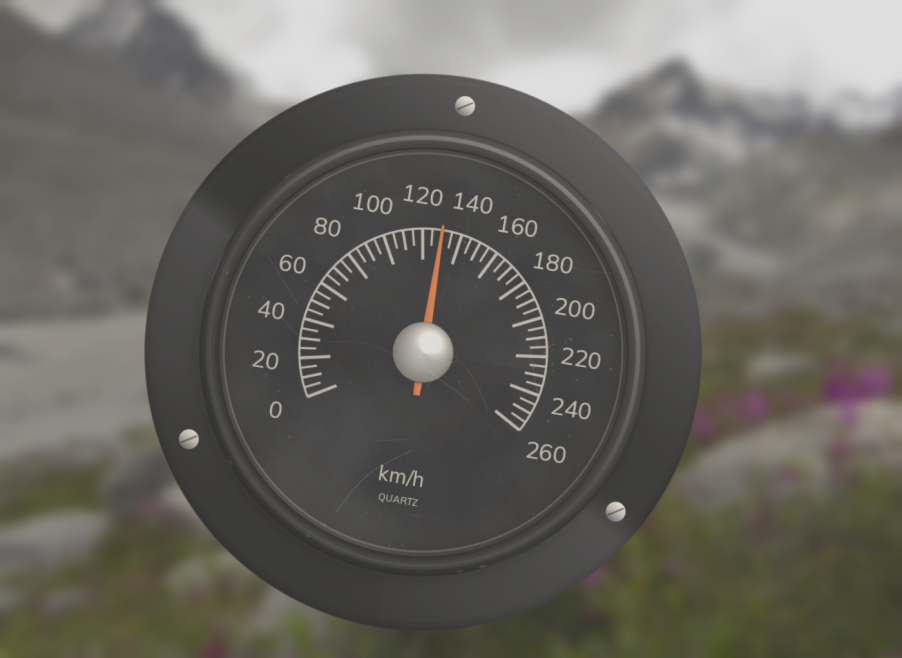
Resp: 130,km/h
